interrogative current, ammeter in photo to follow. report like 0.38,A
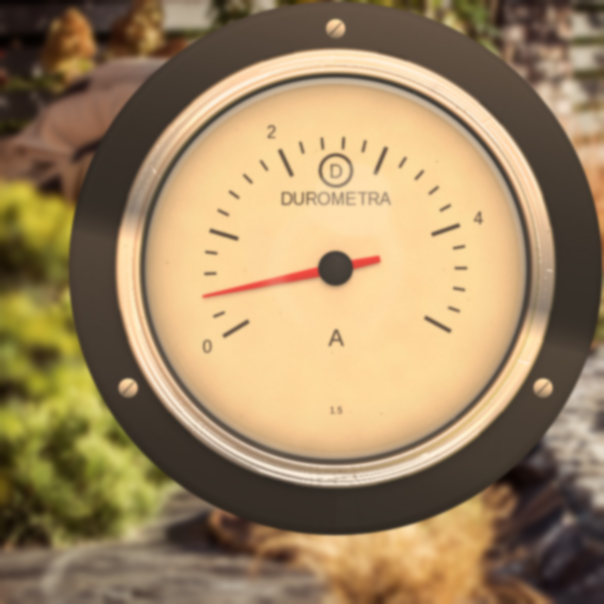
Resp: 0.4,A
